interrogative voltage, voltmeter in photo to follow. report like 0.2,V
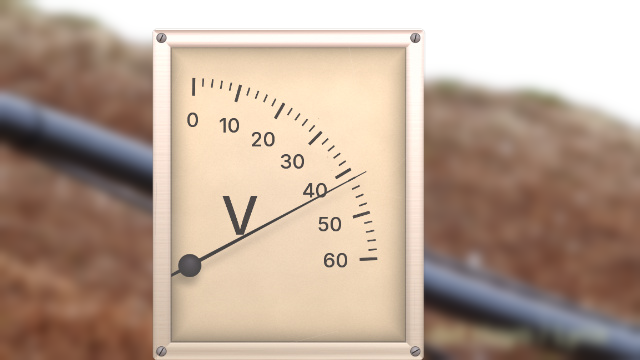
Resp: 42,V
